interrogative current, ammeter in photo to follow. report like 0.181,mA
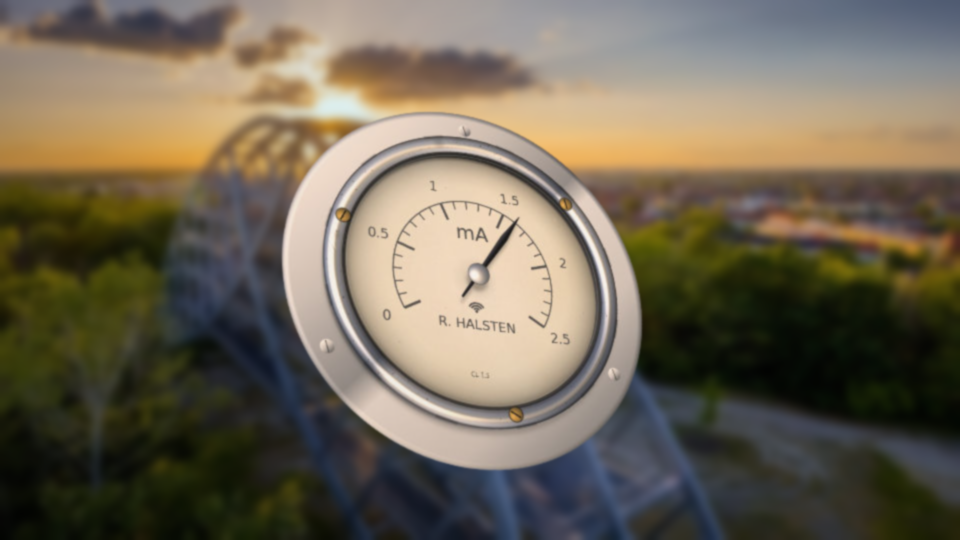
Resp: 1.6,mA
